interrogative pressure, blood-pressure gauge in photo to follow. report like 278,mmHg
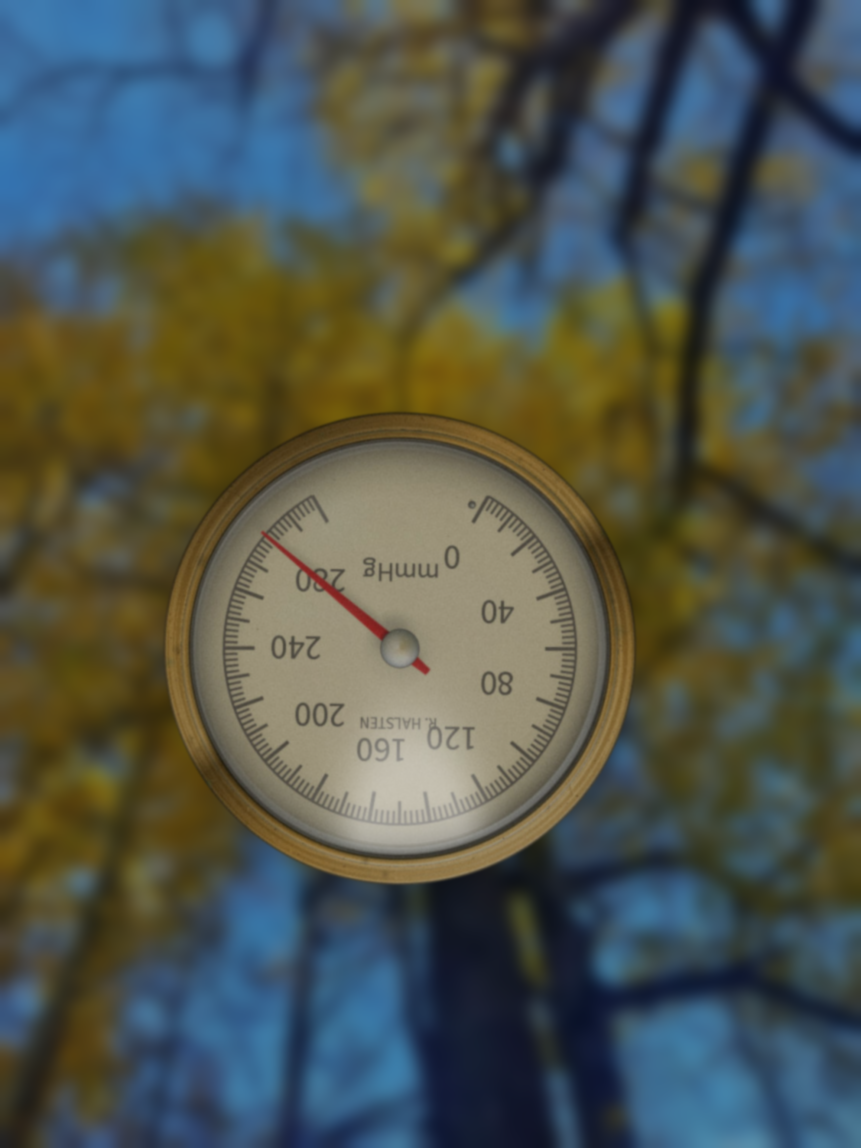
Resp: 280,mmHg
